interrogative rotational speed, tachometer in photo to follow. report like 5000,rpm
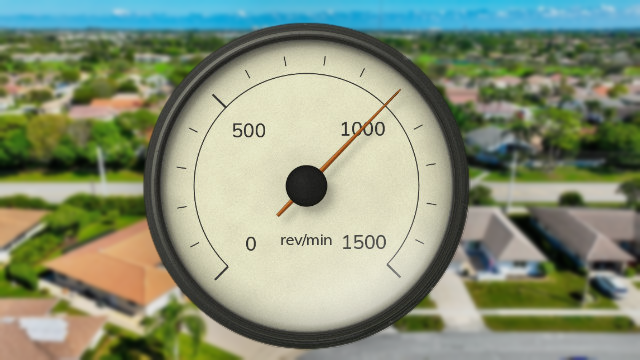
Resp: 1000,rpm
